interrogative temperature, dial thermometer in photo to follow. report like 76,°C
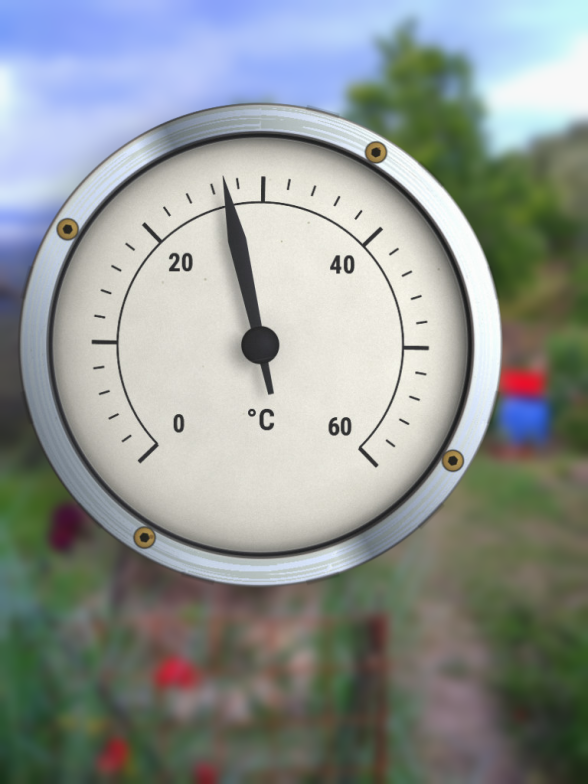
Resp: 27,°C
